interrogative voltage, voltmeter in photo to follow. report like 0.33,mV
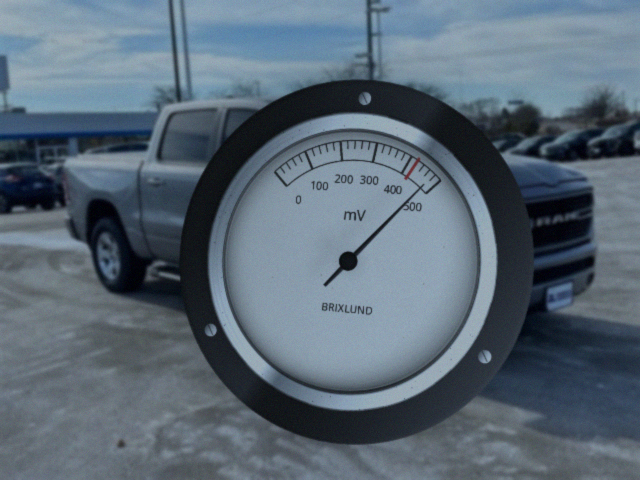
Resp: 480,mV
